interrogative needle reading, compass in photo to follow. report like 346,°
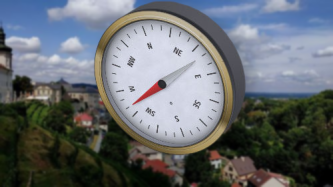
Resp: 250,°
